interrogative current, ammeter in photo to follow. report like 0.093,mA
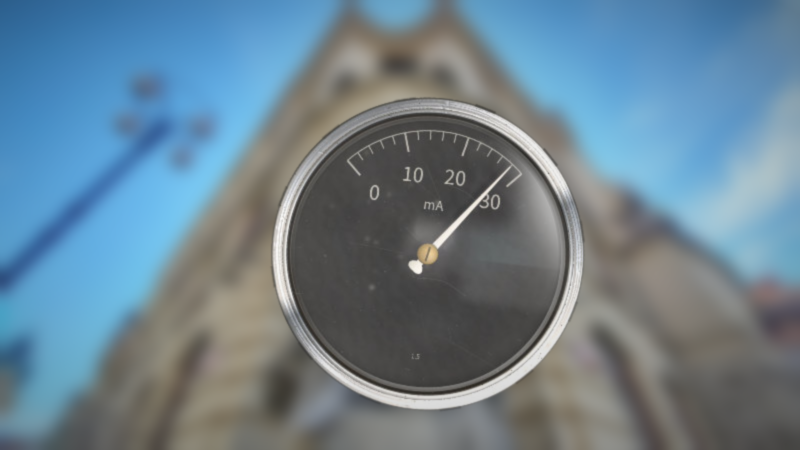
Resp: 28,mA
